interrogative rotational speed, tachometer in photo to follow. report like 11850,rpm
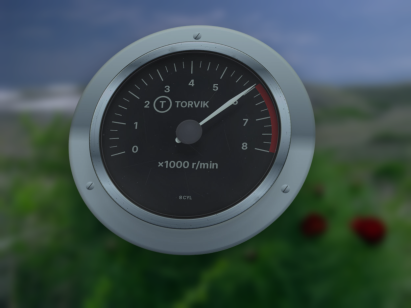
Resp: 6000,rpm
